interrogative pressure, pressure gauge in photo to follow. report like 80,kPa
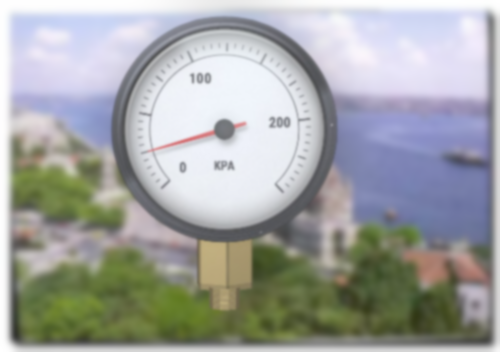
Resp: 25,kPa
